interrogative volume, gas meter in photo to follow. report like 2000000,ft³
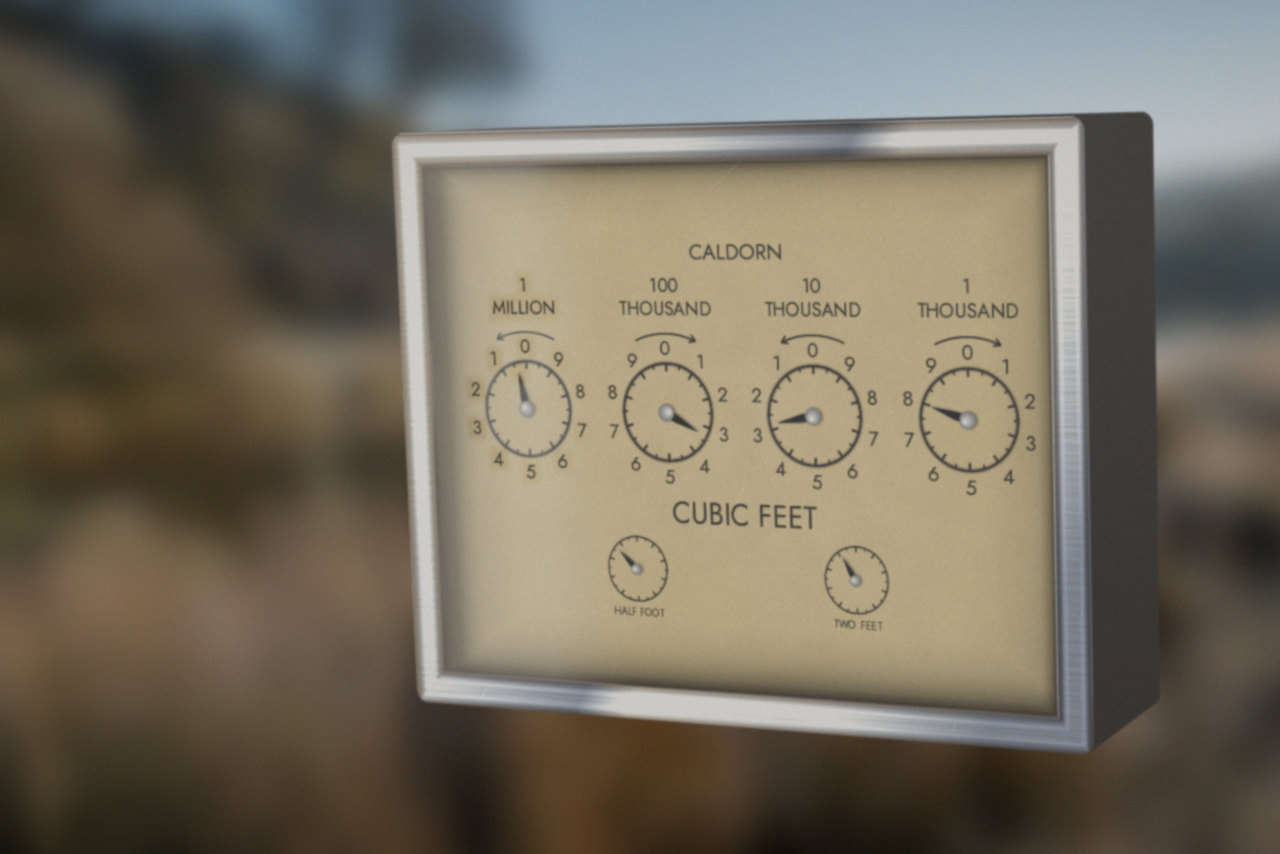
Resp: 32800,ft³
